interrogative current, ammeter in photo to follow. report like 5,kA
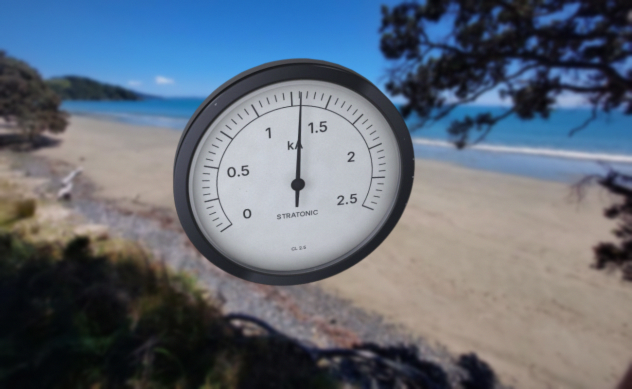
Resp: 1.3,kA
